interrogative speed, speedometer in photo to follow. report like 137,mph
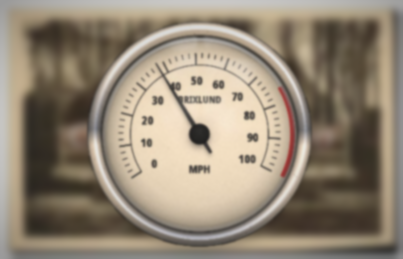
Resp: 38,mph
